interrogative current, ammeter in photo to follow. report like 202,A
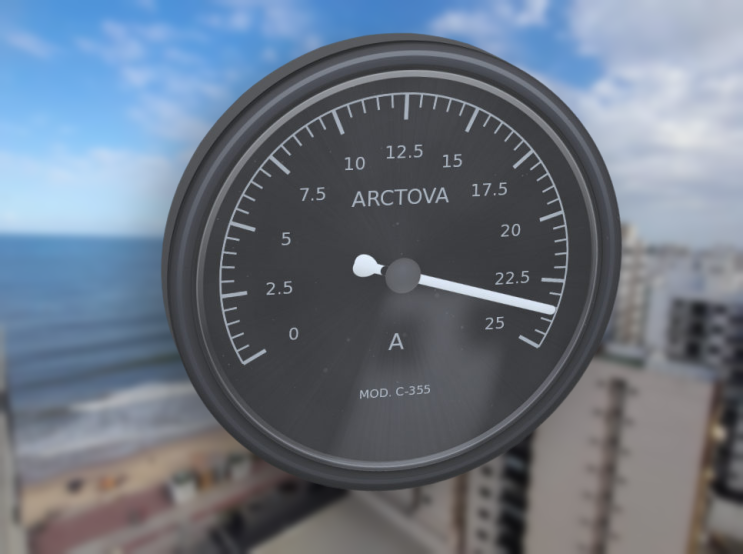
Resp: 23.5,A
